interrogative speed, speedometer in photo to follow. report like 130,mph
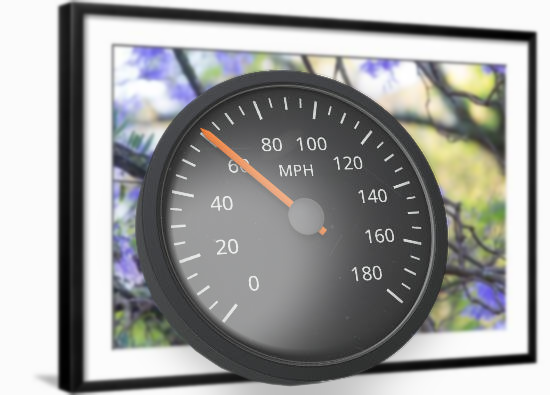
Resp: 60,mph
